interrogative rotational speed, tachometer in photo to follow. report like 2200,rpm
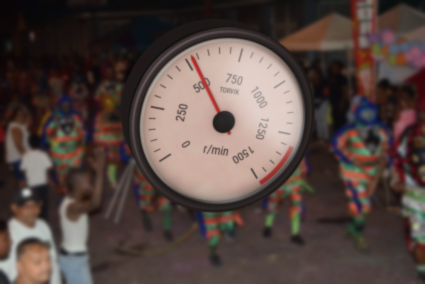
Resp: 525,rpm
